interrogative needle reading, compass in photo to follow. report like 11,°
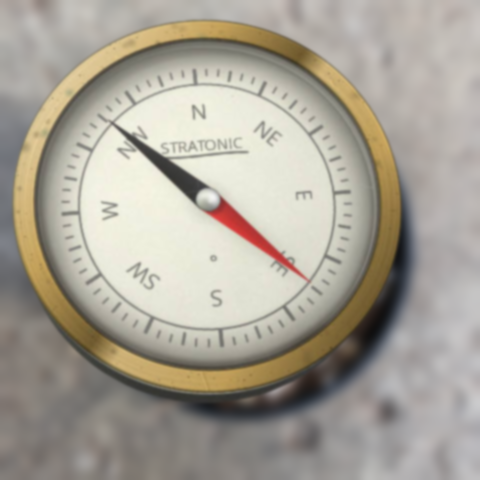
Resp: 135,°
